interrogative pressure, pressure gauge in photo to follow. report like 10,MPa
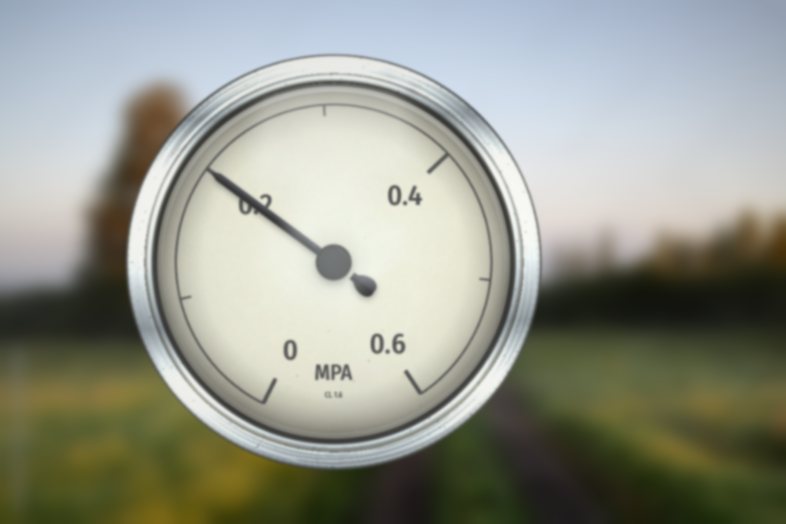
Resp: 0.2,MPa
